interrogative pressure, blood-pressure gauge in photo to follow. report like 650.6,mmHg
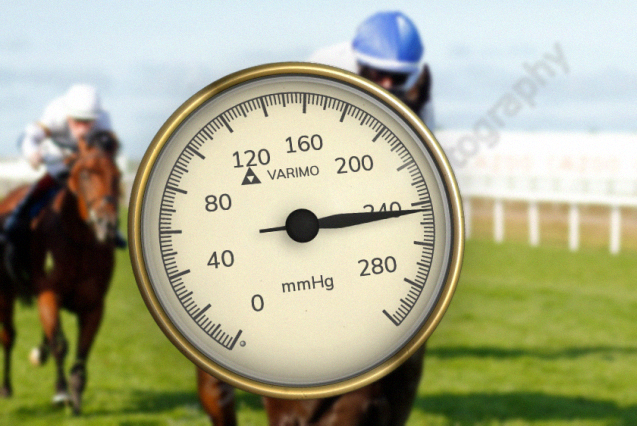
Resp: 244,mmHg
